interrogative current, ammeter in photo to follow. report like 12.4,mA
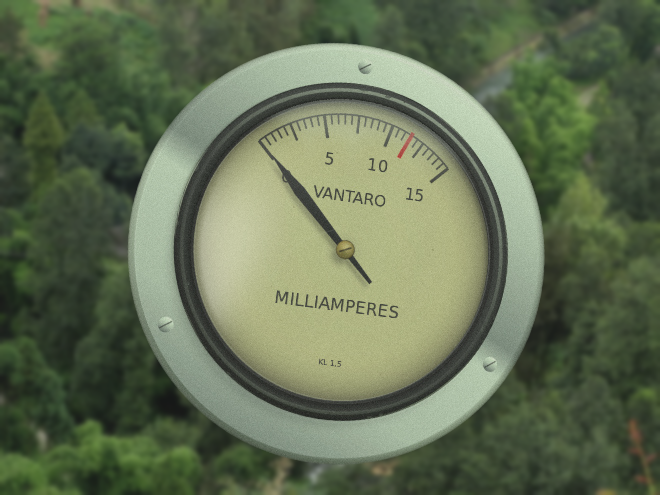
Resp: 0,mA
